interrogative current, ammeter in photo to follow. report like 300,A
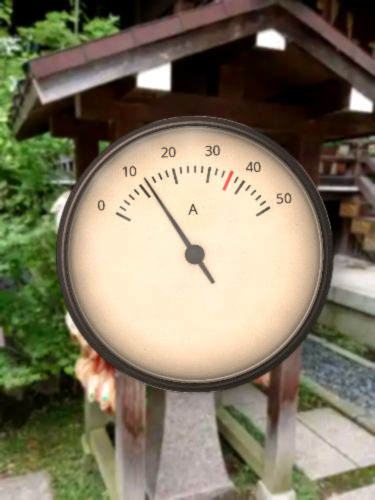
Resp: 12,A
